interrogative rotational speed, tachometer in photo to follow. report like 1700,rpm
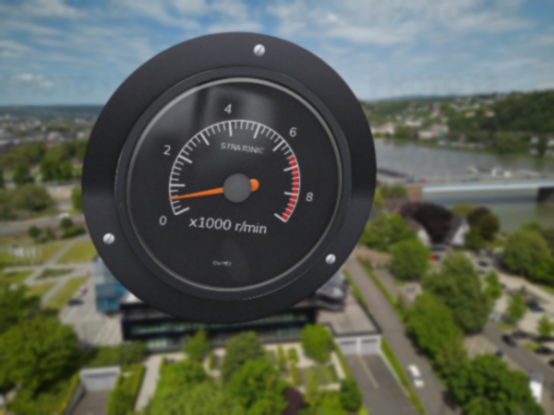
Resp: 600,rpm
